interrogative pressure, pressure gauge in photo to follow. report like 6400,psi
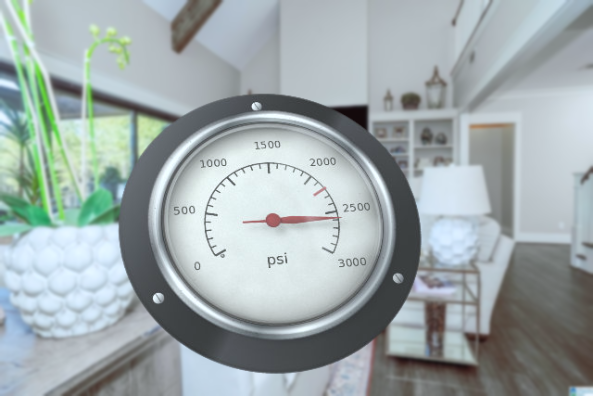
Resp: 2600,psi
